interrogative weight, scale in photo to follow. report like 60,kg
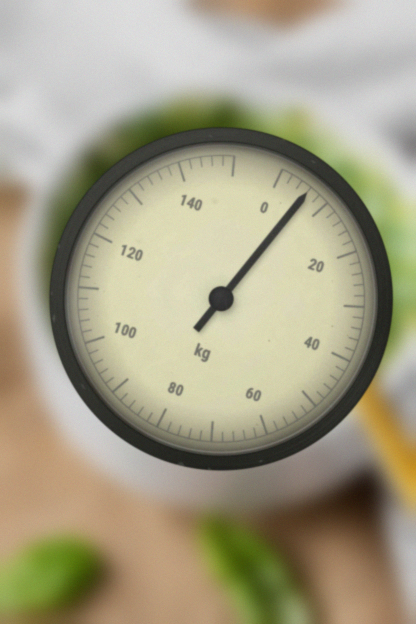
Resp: 6,kg
